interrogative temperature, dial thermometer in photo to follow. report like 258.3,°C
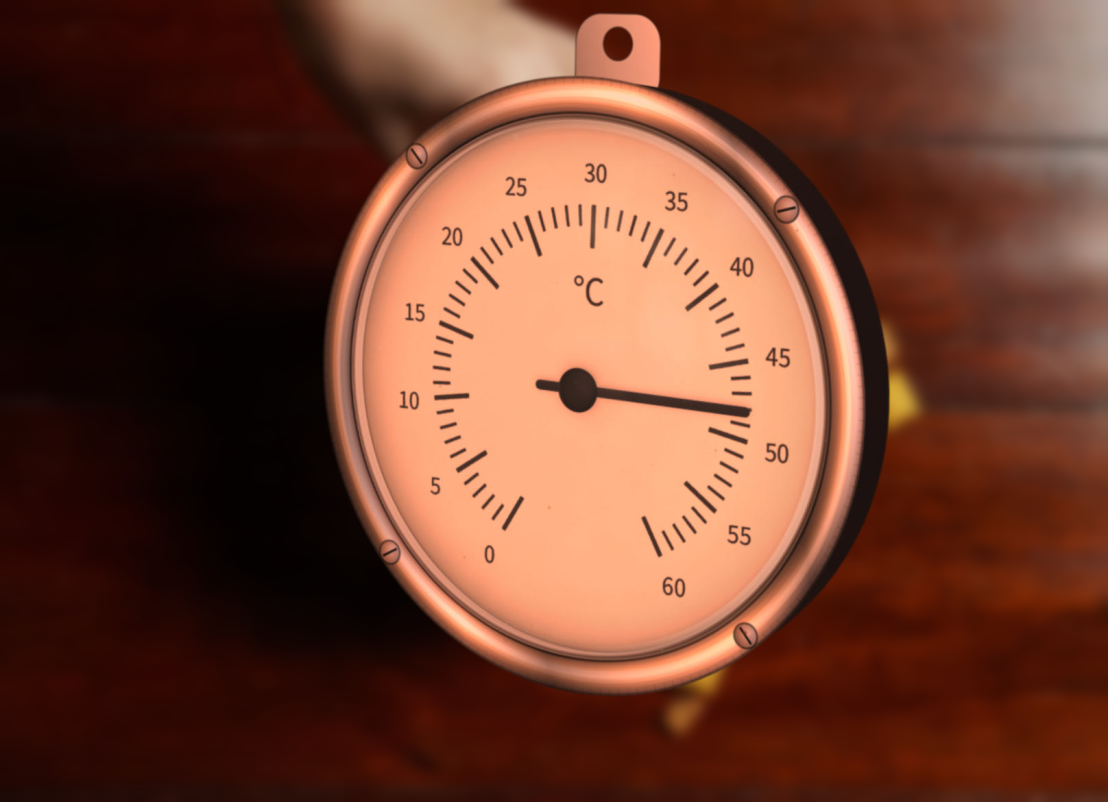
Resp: 48,°C
